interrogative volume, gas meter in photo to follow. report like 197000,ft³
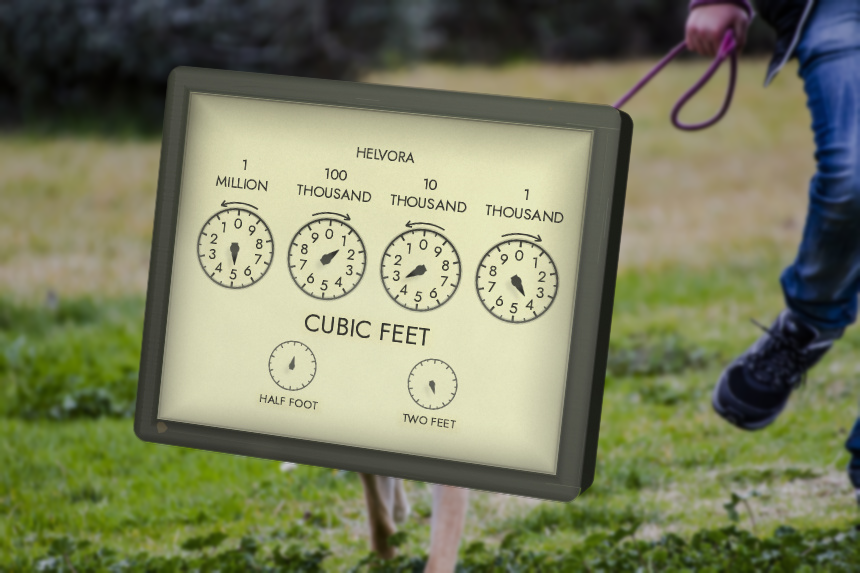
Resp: 513400,ft³
